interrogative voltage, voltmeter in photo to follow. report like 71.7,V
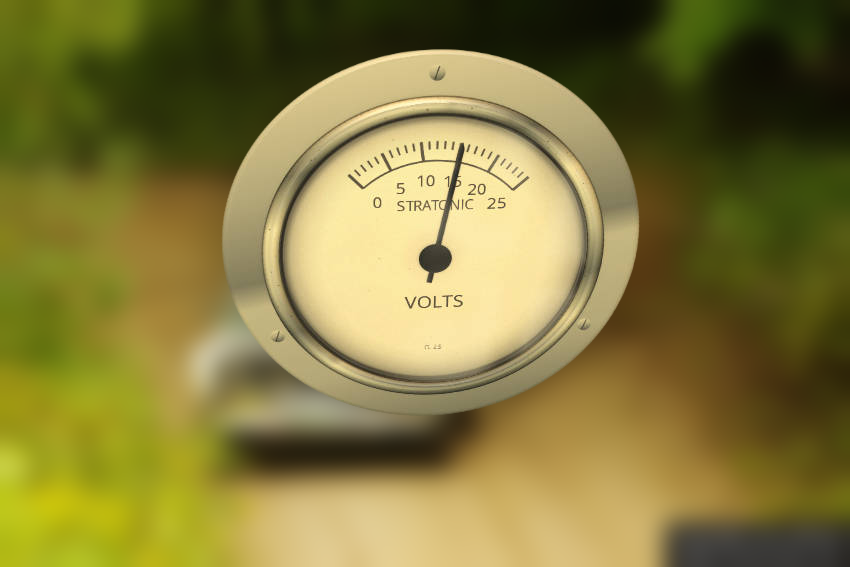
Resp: 15,V
